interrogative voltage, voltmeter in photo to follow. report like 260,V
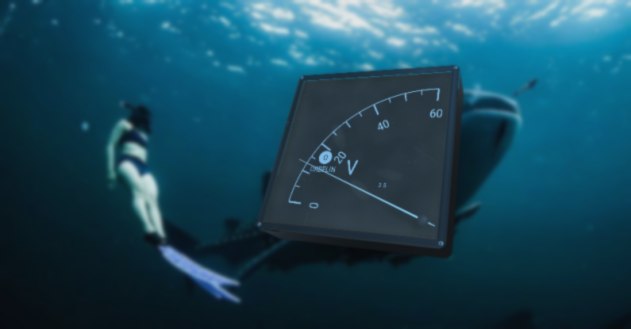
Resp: 12.5,V
